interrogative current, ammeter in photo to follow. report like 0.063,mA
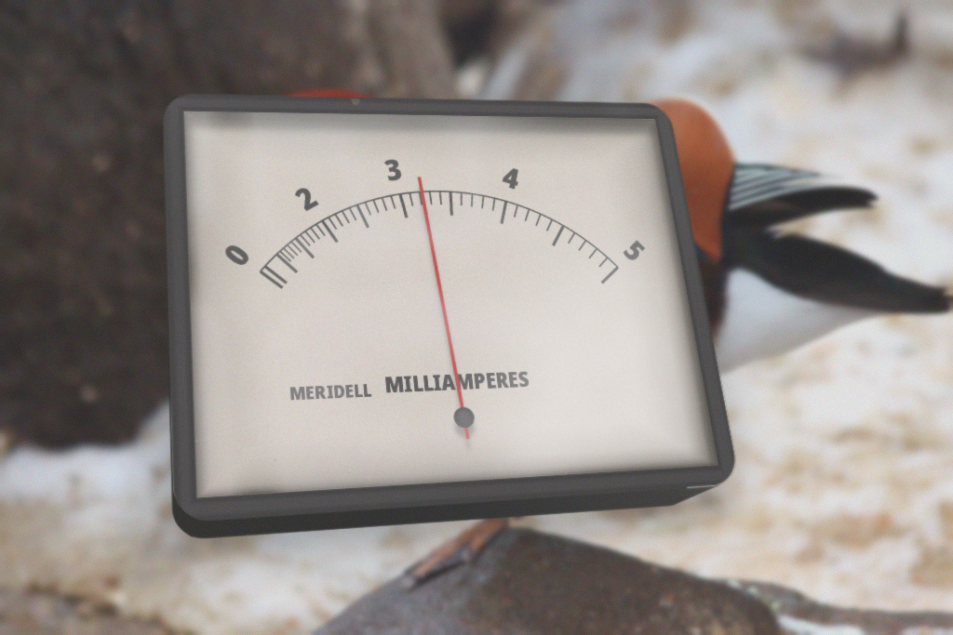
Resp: 3.2,mA
